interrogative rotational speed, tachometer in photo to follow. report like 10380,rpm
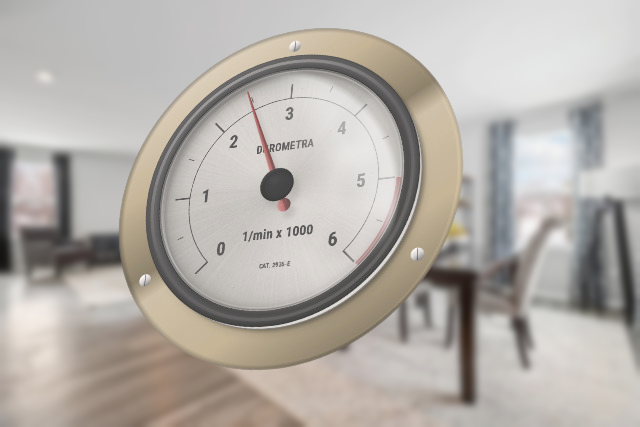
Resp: 2500,rpm
